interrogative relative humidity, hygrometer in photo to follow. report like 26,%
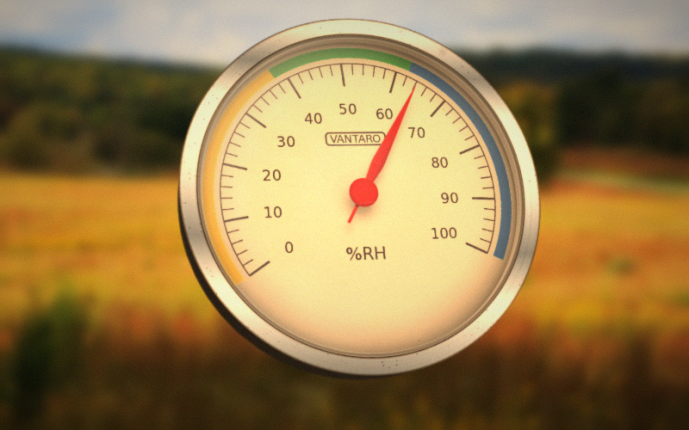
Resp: 64,%
